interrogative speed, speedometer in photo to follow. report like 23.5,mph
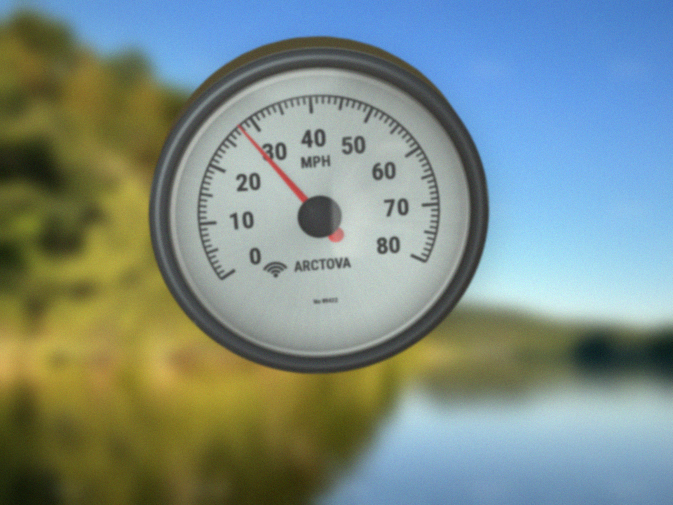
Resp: 28,mph
